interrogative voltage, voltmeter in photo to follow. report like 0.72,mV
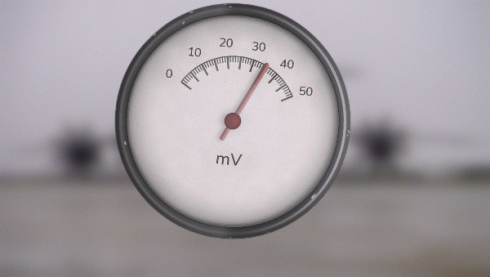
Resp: 35,mV
